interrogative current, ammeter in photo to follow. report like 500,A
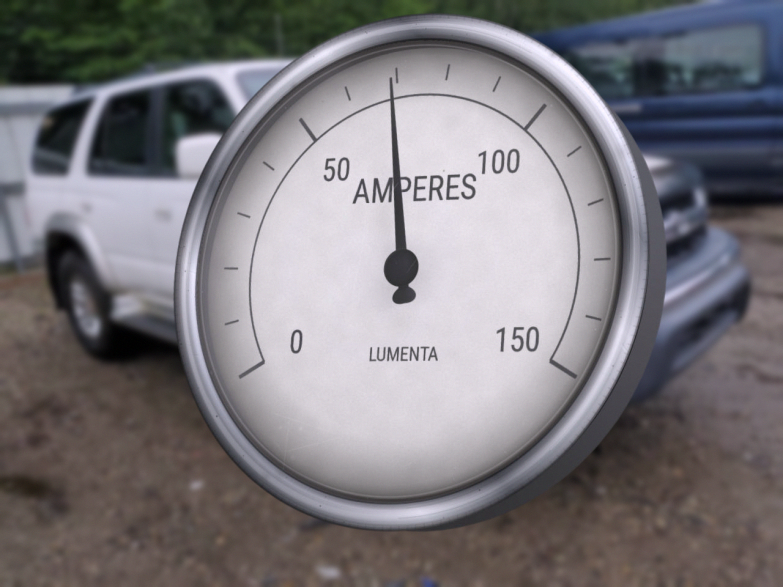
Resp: 70,A
